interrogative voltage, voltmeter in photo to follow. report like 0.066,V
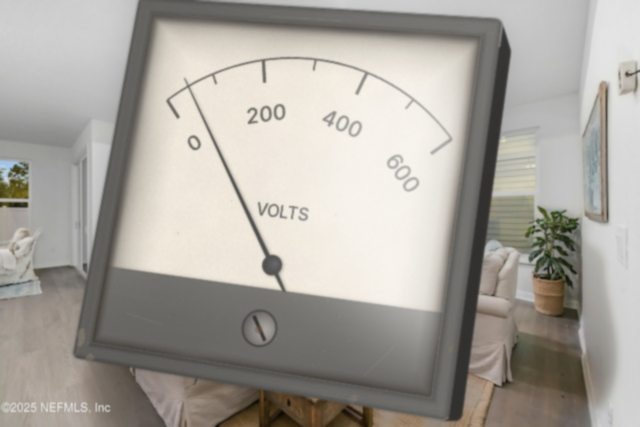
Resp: 50,V
